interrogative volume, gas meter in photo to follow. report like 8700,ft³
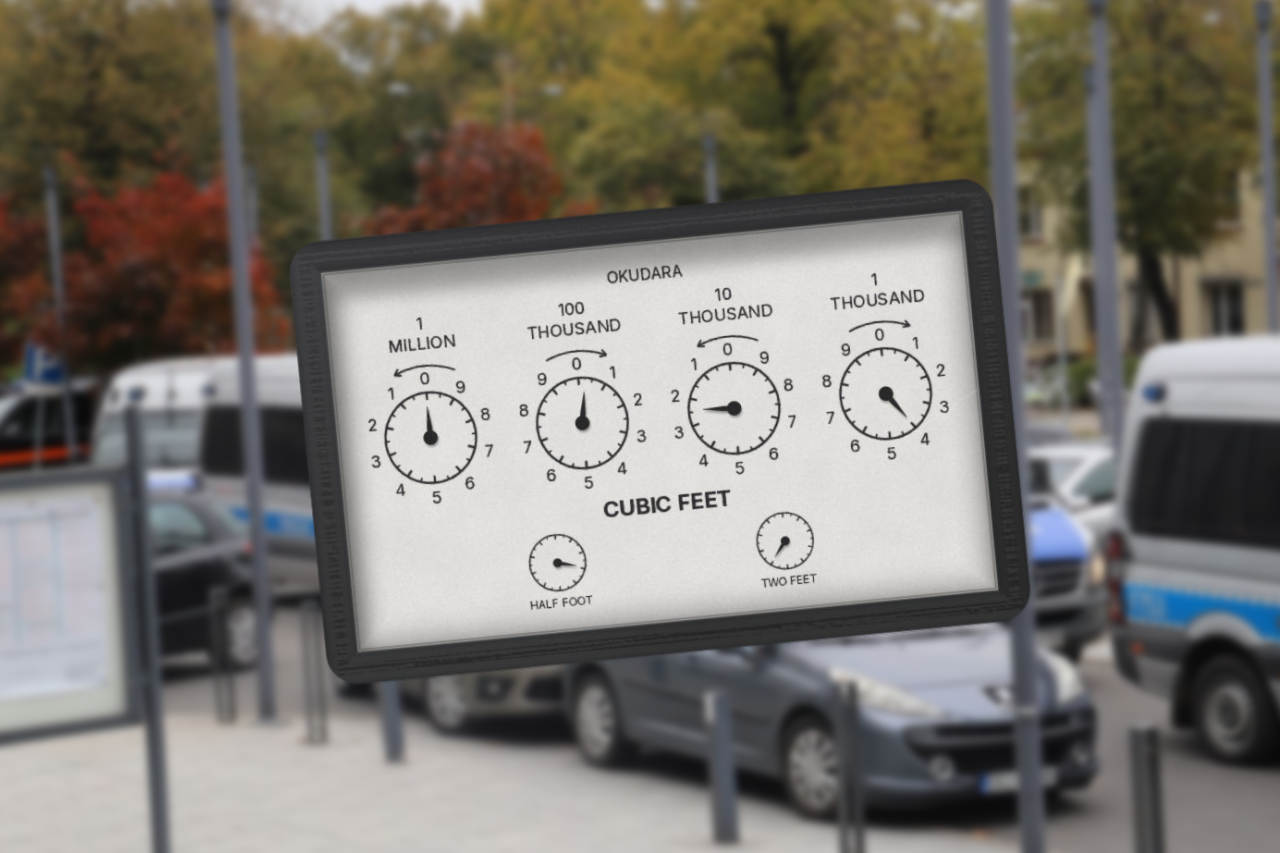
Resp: 2400,ft³
